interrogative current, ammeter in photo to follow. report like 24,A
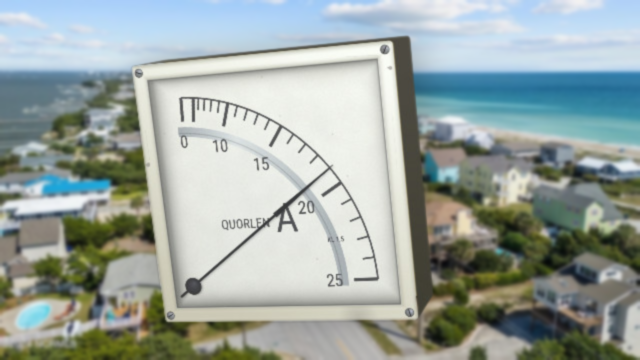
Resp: 19,A
